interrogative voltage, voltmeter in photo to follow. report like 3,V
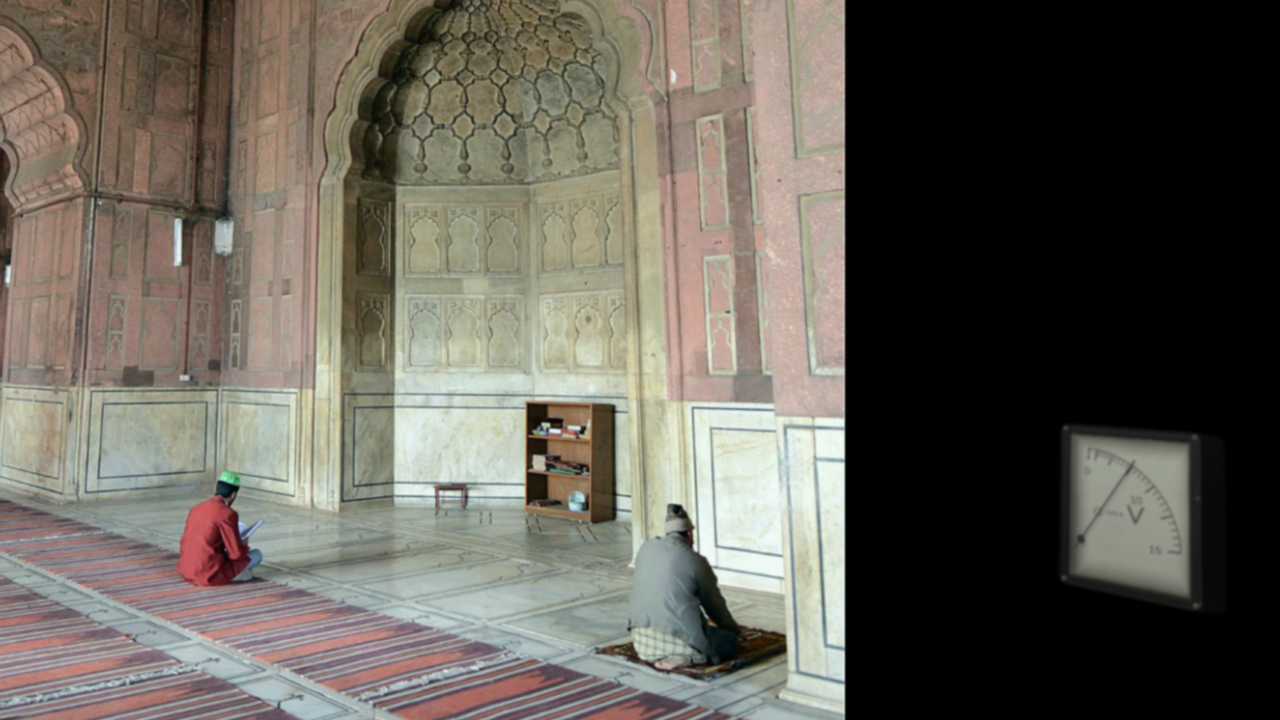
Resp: 7.5,V
